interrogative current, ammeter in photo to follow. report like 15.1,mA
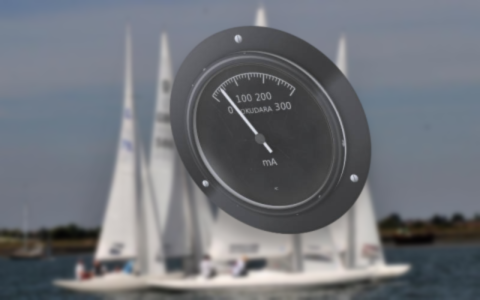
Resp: 50,mA
